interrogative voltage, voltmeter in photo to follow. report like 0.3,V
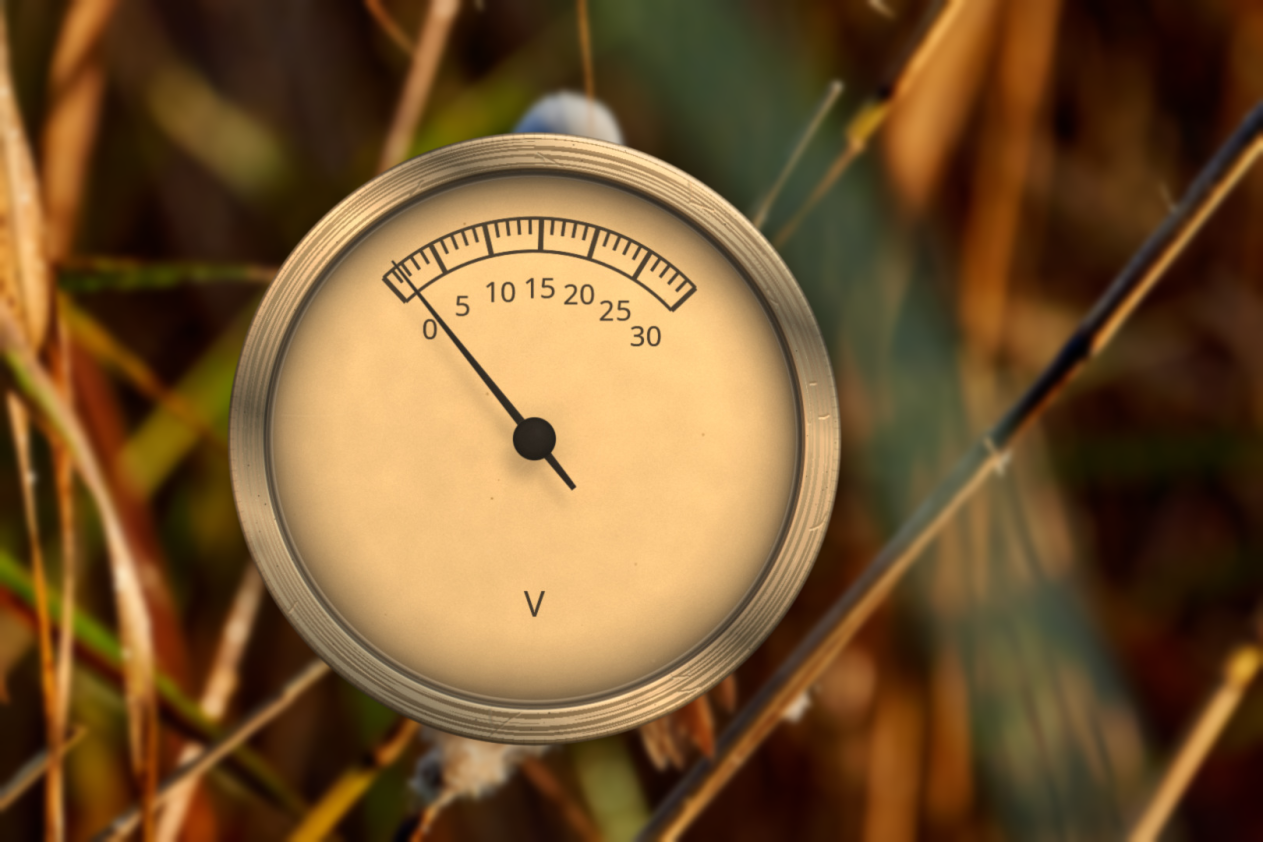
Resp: 1.5,V
